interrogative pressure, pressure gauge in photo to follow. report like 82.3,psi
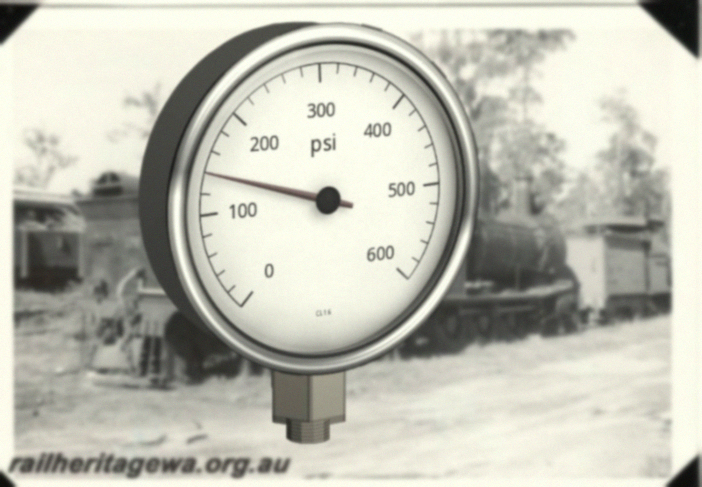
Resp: 140,psi
